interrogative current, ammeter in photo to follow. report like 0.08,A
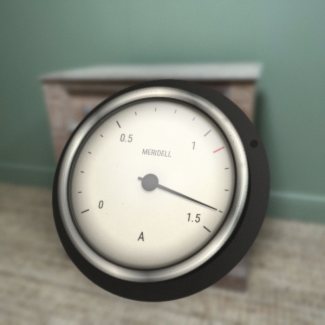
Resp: 1.4,A
